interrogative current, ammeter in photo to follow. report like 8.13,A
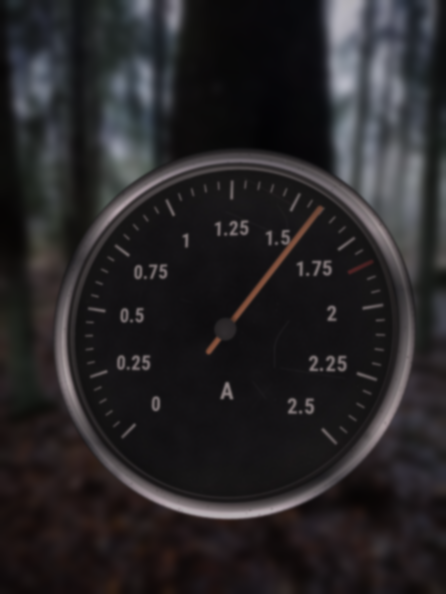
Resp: 1.6,A
